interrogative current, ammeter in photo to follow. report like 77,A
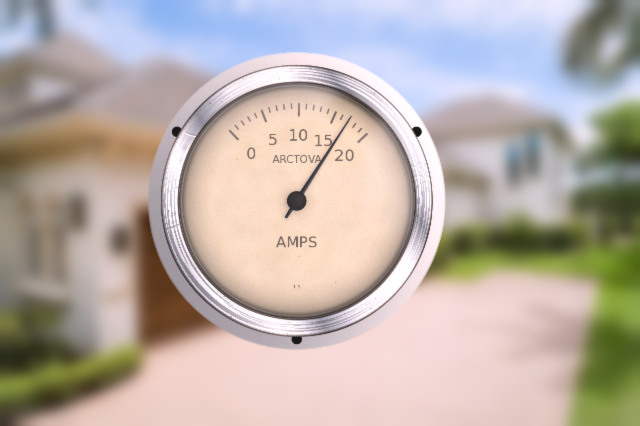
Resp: 17,A
